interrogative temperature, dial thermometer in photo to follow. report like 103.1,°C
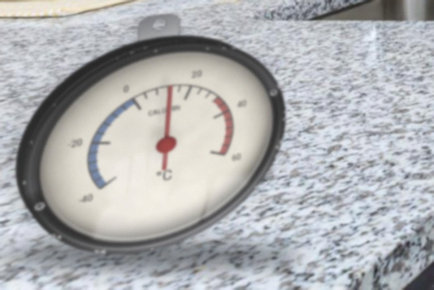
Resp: 12,°C
